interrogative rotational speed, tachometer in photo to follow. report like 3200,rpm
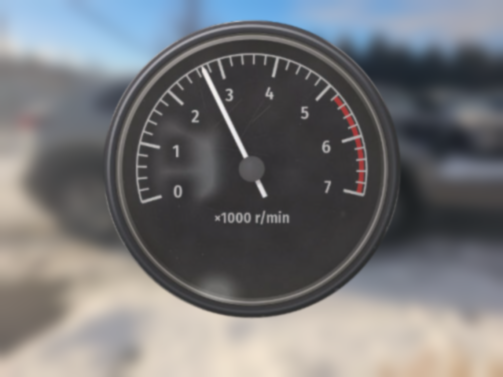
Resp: 2700,rpm
